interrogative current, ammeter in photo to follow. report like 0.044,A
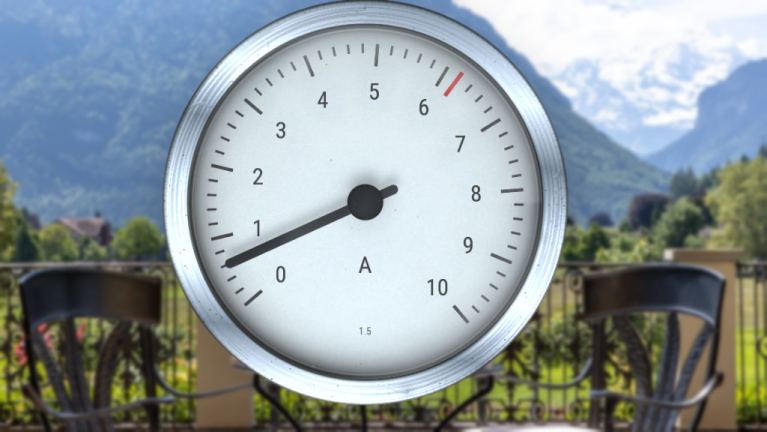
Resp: 0.6,A
